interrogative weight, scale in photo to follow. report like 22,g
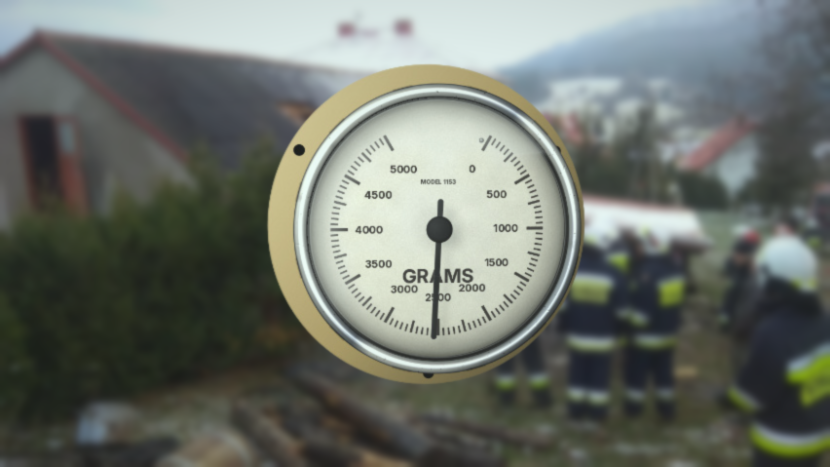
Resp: 2550,g
